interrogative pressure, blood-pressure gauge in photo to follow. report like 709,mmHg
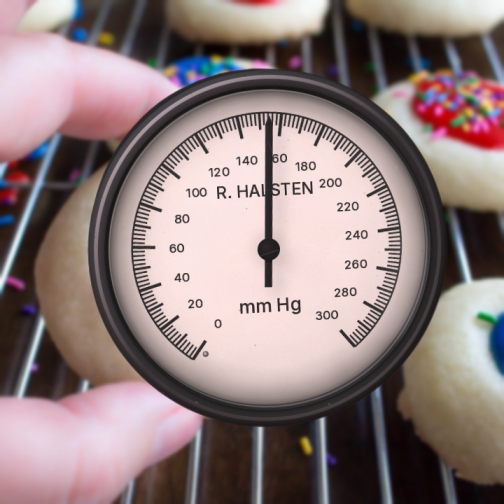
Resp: 154,mmHg
